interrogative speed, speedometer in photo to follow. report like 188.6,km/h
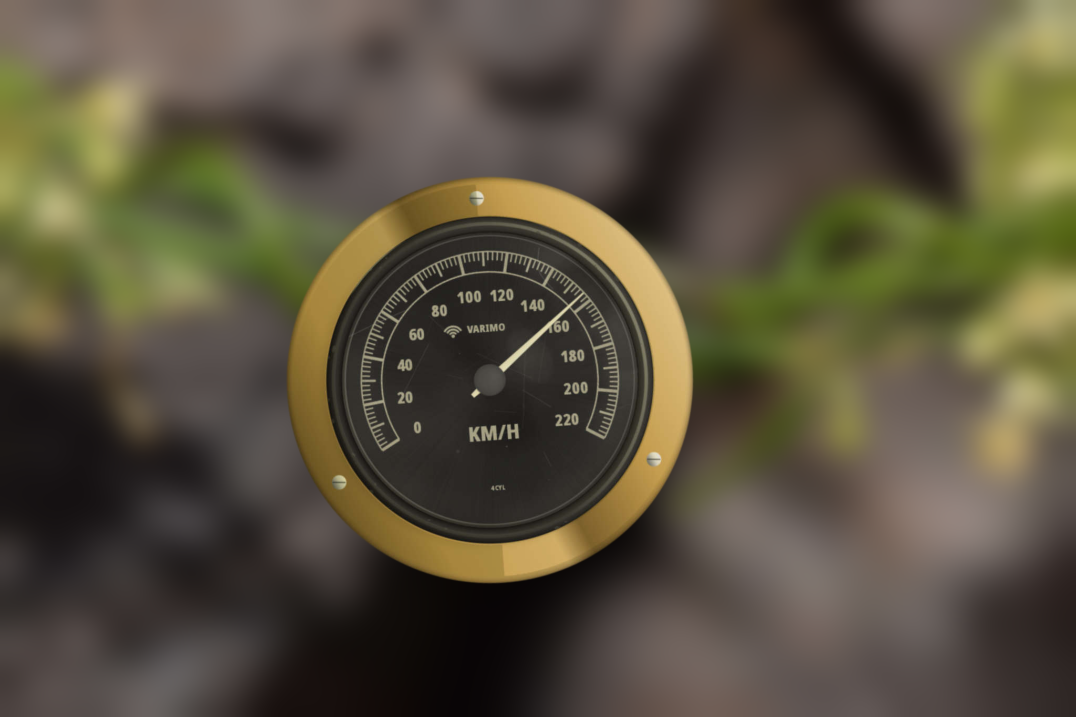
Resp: 156,km/h
